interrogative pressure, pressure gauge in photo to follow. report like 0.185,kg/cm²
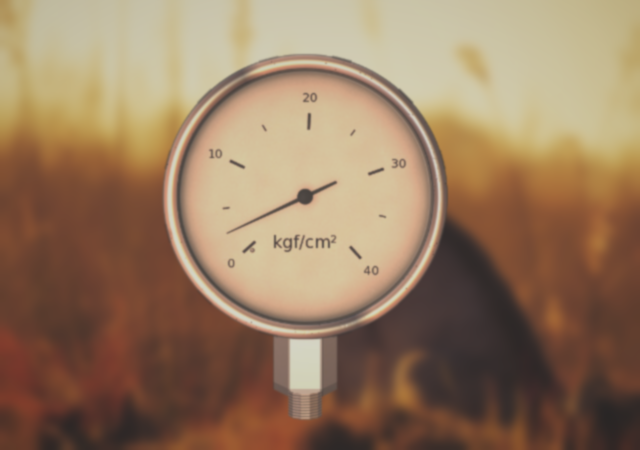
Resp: 2.5,kg/cm²
